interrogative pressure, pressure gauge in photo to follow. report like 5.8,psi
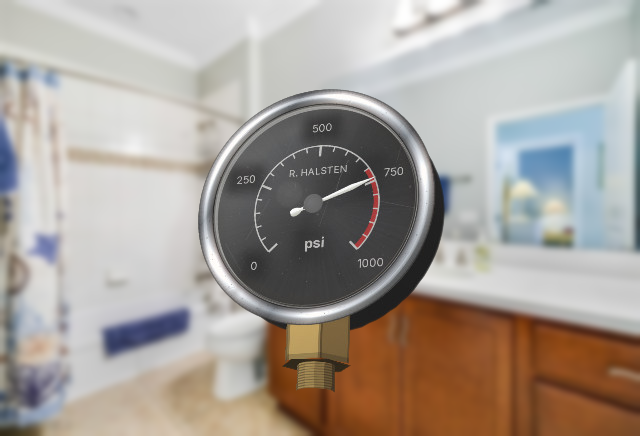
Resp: 750,psi
